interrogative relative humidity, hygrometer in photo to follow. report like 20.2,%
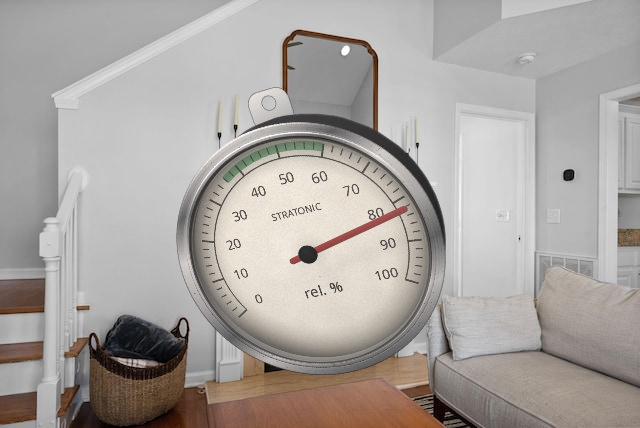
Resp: 82,%
